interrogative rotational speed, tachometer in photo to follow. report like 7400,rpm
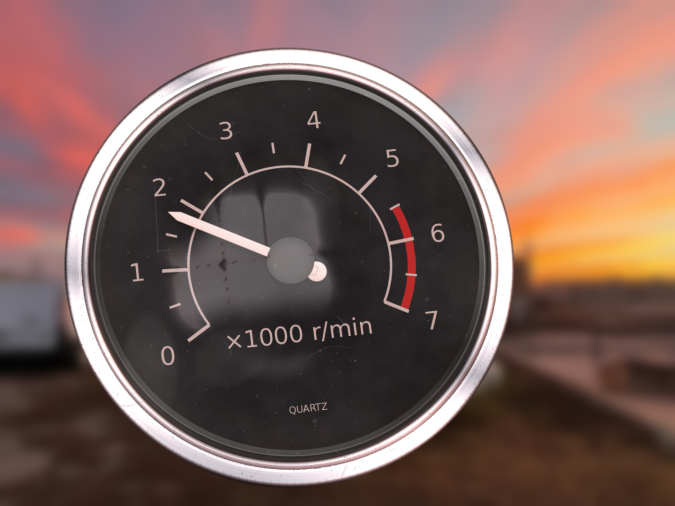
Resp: 1750,rpm
